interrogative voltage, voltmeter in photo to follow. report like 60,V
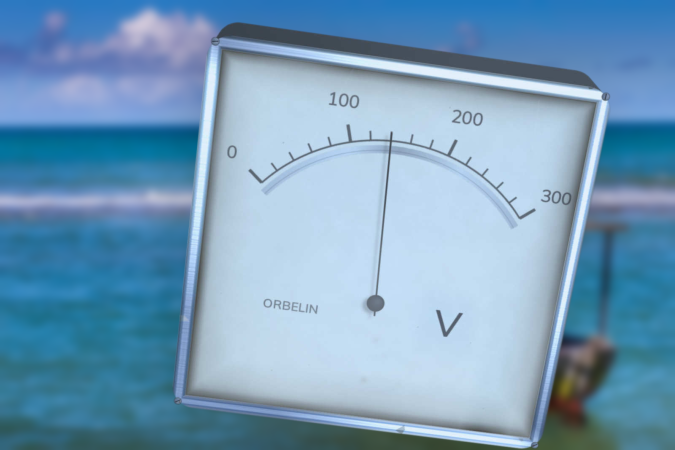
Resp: 140,V
